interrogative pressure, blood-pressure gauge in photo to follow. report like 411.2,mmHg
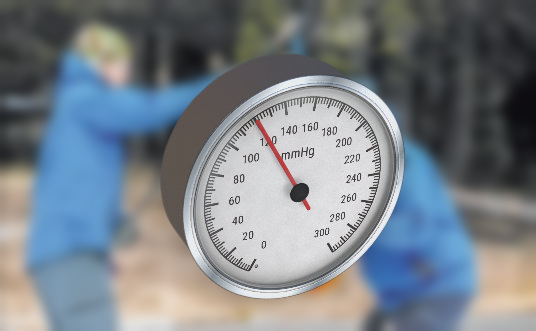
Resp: 120,mmHg
